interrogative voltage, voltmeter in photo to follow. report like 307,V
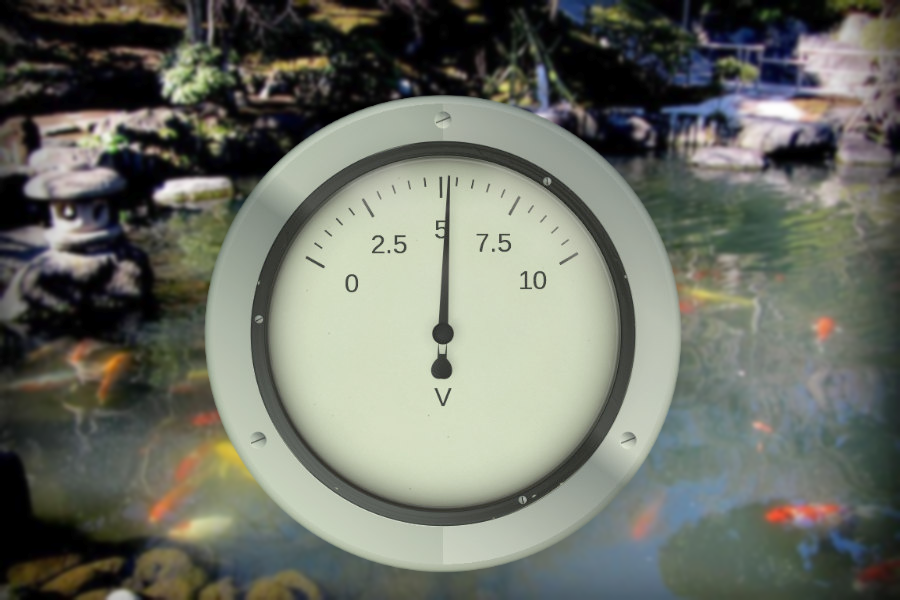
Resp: 5.25,V
